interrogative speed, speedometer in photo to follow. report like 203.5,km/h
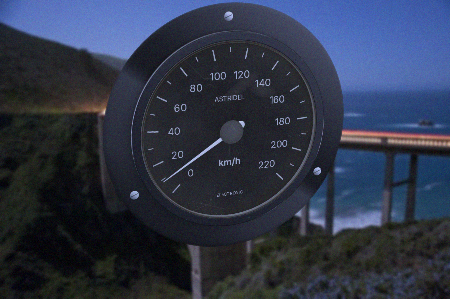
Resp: 10,km/h
